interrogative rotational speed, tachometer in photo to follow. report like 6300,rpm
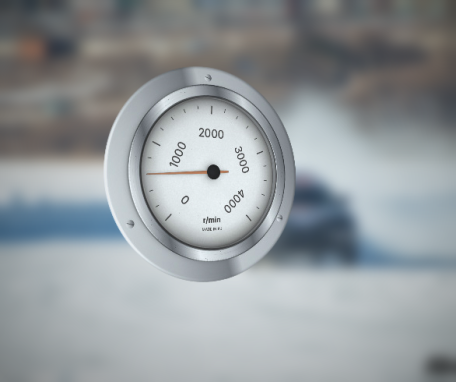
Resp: 600,rpm
